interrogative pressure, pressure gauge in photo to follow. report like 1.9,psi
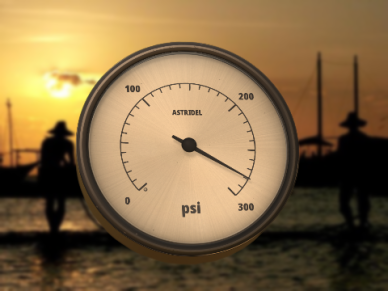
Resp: 280,psi
